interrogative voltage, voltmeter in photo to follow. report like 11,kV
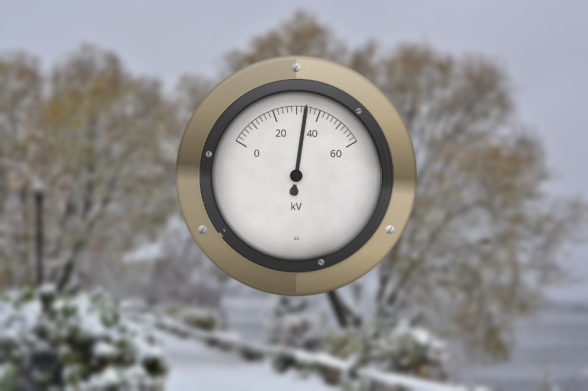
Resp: 34,kV
